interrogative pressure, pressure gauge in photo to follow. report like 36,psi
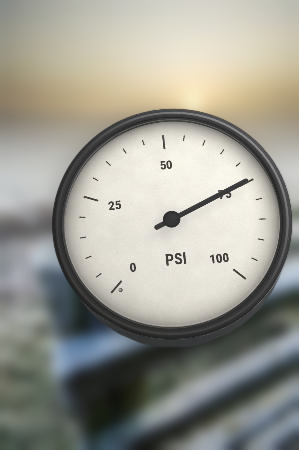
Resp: 75,psi
